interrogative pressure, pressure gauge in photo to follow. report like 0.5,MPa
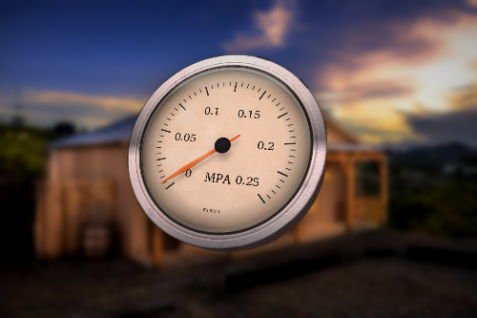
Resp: 0.005,MPa
